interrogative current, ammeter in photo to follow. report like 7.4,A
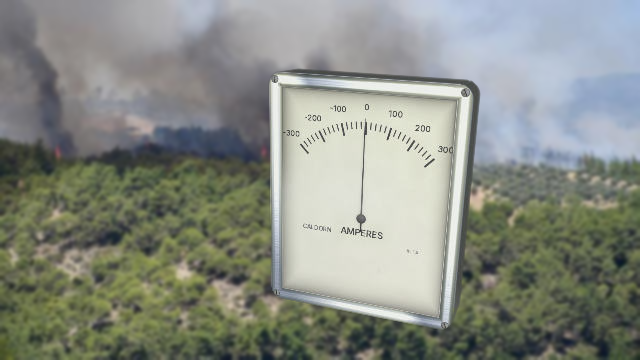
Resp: 0,A
